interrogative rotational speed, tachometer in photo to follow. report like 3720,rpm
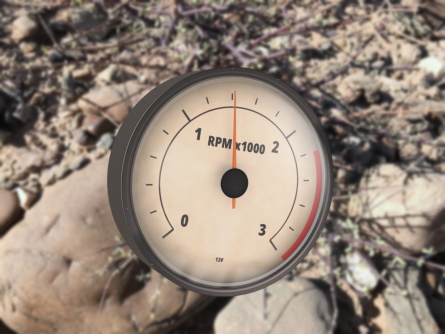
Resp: 1400,rpm
